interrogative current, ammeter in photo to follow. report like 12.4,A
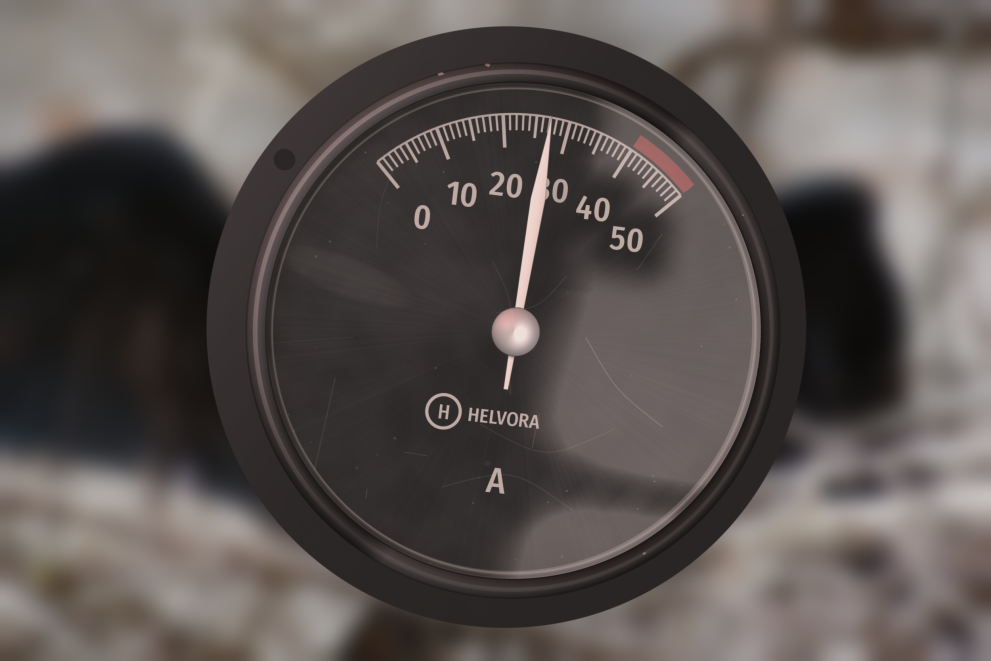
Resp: 27,A
